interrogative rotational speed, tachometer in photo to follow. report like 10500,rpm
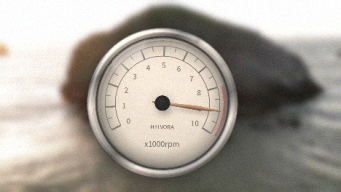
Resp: 9000,rpm
